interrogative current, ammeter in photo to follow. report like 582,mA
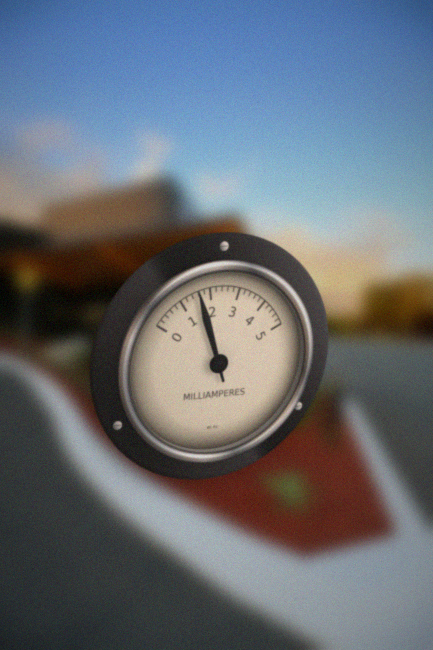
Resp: 1.6,mA
